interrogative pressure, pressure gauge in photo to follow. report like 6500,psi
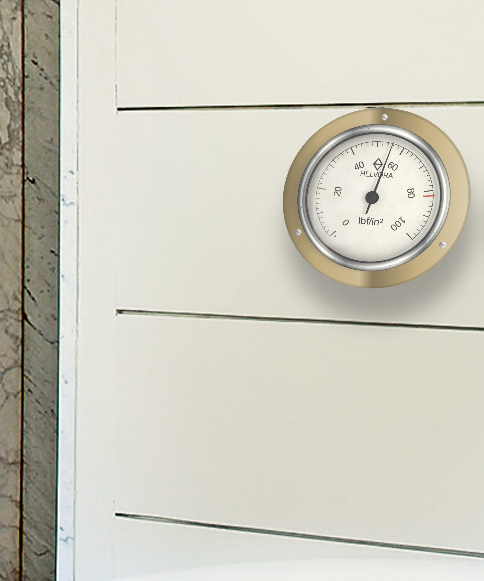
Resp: 56,psi
